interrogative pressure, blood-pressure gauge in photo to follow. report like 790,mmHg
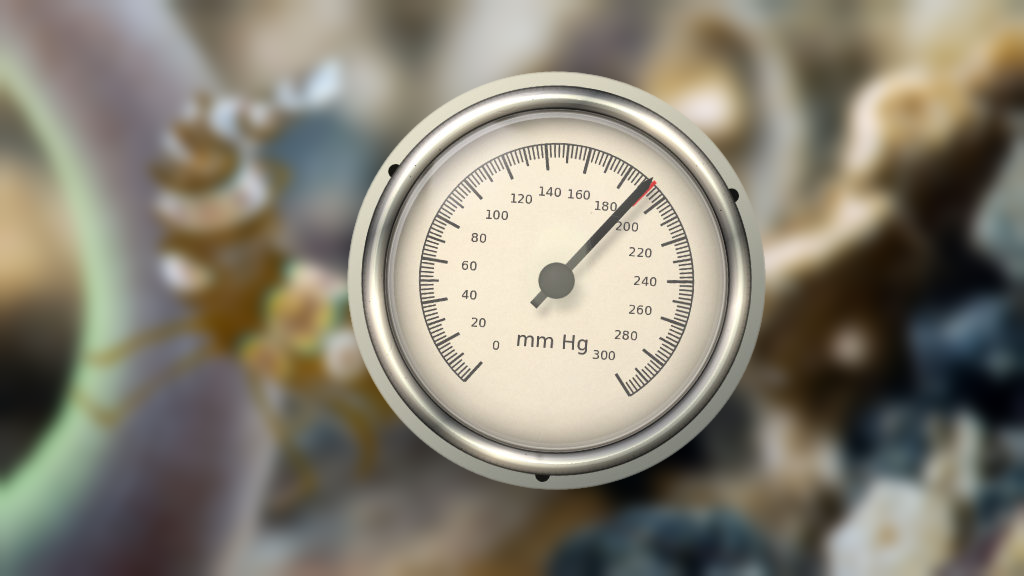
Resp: 190,mmHg
